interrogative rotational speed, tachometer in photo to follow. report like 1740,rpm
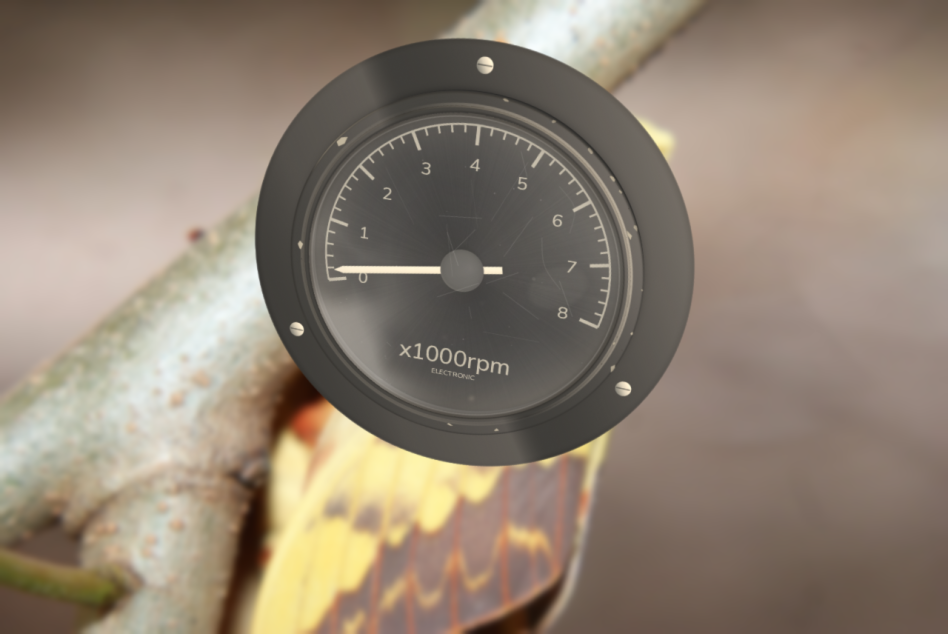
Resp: 200,rpm
